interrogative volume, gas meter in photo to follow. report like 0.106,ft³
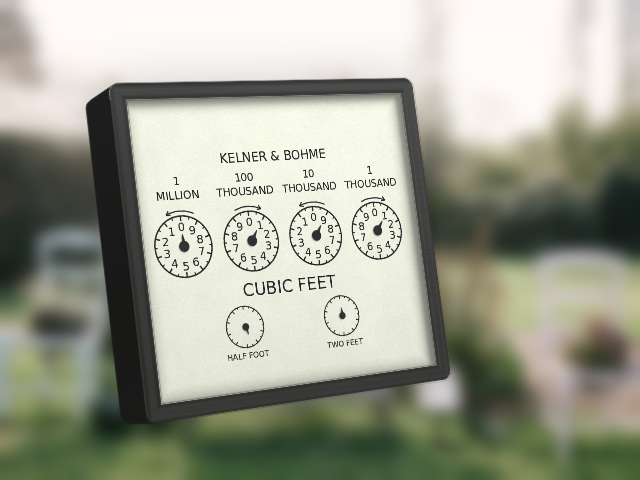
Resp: 9100,ft³
